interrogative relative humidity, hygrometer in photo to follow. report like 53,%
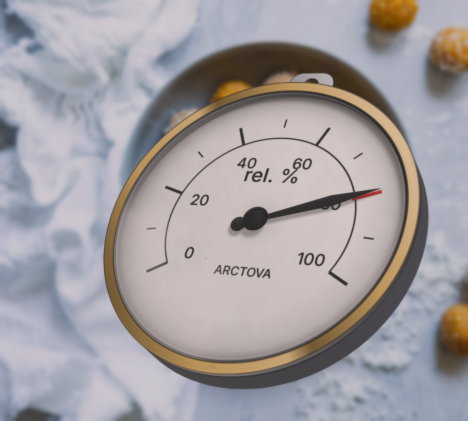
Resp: 80,%
